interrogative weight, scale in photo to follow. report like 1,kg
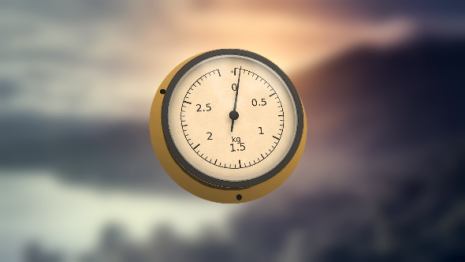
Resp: 0.05,kg
